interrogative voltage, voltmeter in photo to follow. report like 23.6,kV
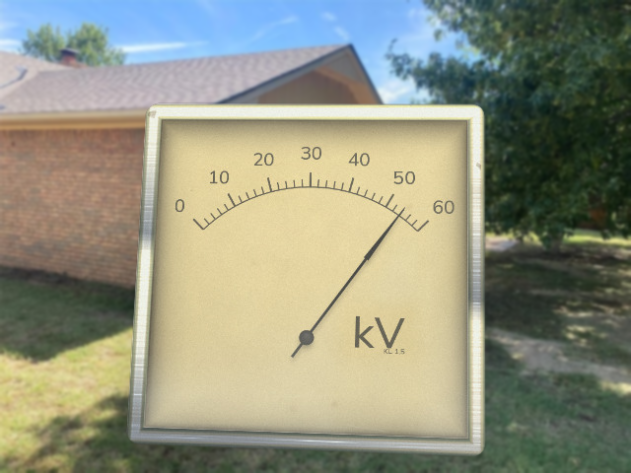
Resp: 54,kV
